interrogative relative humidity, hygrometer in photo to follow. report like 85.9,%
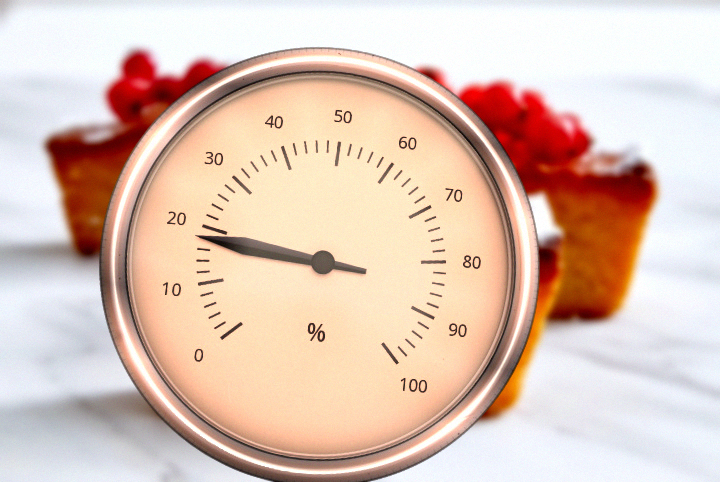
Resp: 18,%
